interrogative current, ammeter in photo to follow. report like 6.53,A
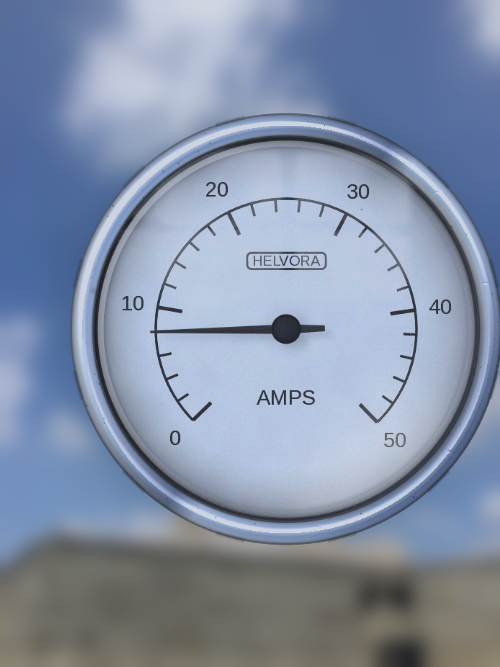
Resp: 8,A
